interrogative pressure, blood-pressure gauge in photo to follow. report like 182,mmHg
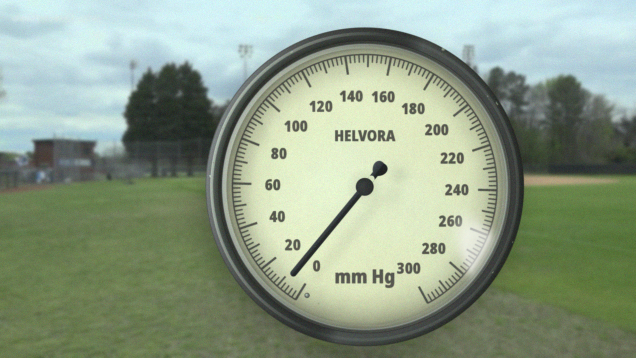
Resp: 8,mmHg
